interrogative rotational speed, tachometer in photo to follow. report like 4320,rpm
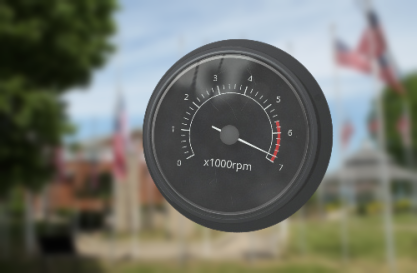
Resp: 6800,rpm
